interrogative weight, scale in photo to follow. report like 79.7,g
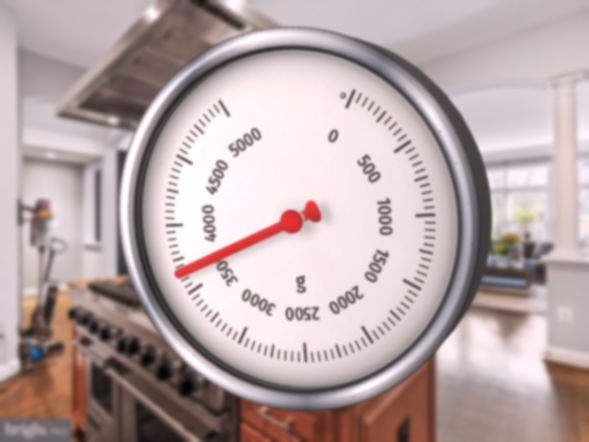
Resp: 3650,g
